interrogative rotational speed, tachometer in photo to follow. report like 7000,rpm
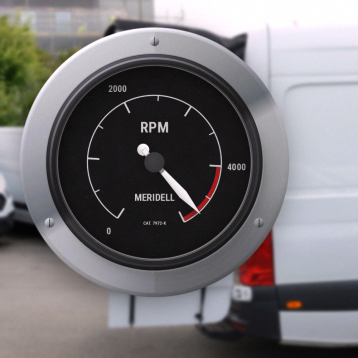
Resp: 4750,rpm
